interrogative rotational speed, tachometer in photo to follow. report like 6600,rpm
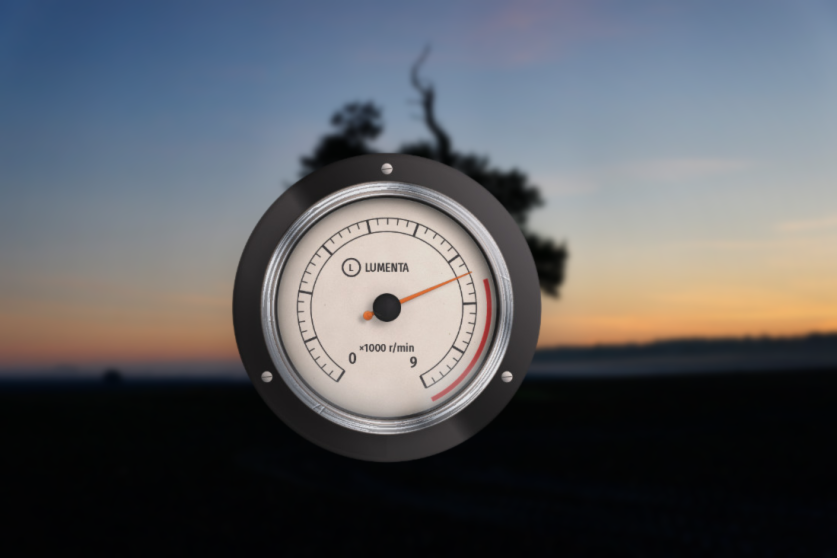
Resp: 6400,rpm
